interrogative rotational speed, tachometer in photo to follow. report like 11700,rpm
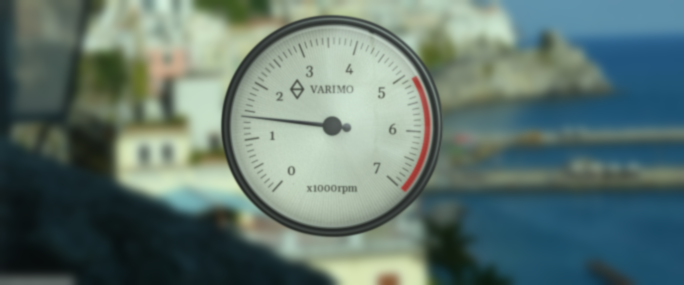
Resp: 1400,rpm
